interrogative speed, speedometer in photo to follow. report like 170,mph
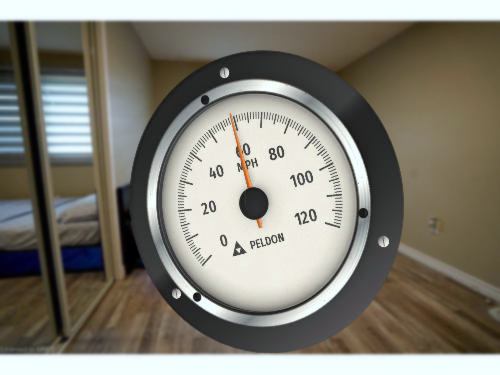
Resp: 60,mph
